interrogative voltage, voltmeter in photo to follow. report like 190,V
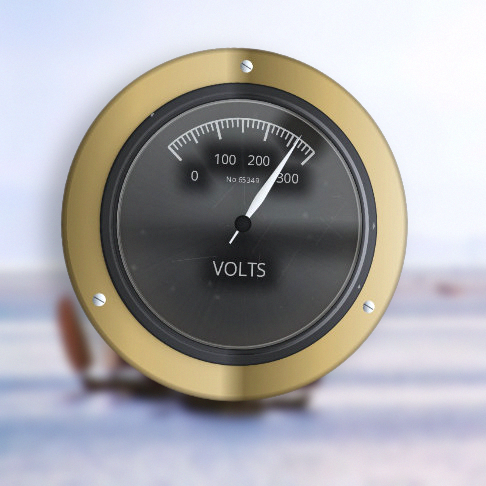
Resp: 260,V
